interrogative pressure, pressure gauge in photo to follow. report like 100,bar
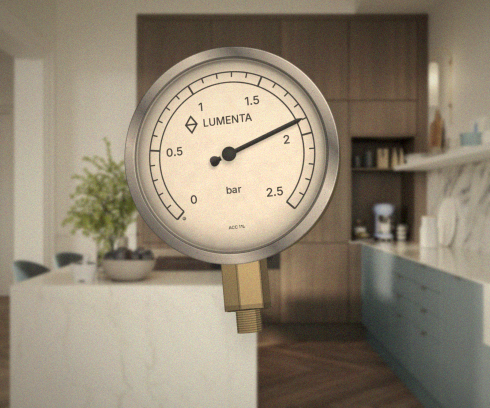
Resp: 1.9,bar
